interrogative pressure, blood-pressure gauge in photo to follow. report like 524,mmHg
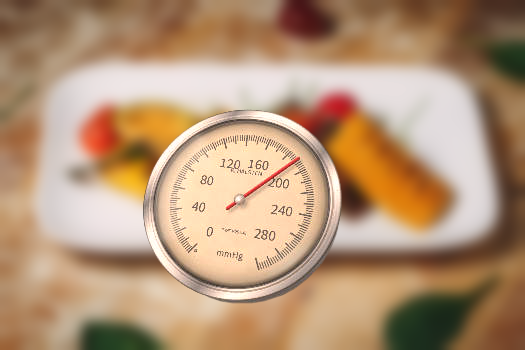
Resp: 190,mmHg
